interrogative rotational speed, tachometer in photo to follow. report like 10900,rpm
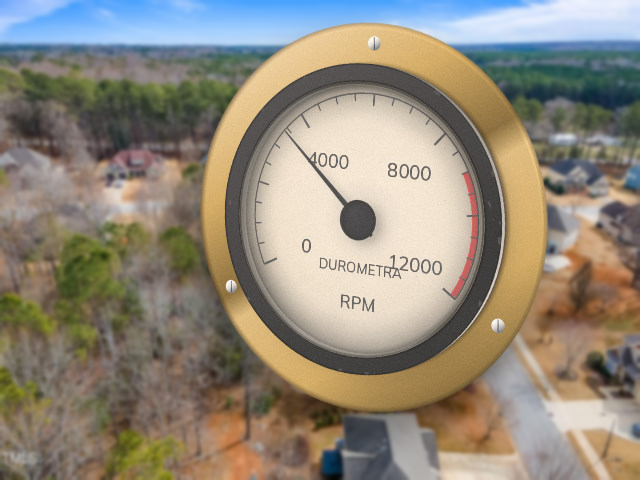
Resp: 3500,rpm
